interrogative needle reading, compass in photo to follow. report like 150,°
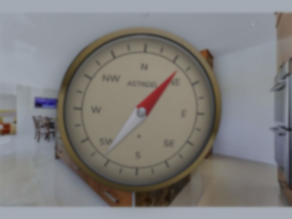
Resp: 37.5,°
